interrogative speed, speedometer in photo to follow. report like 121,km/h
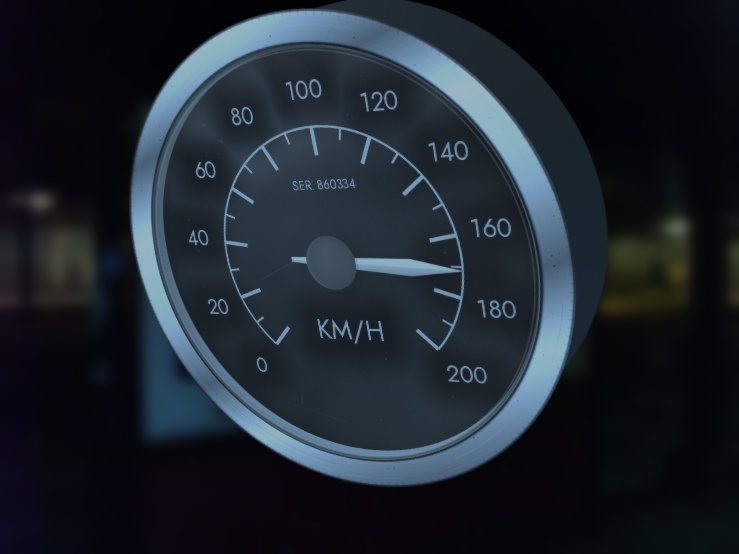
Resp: 170,km/h
